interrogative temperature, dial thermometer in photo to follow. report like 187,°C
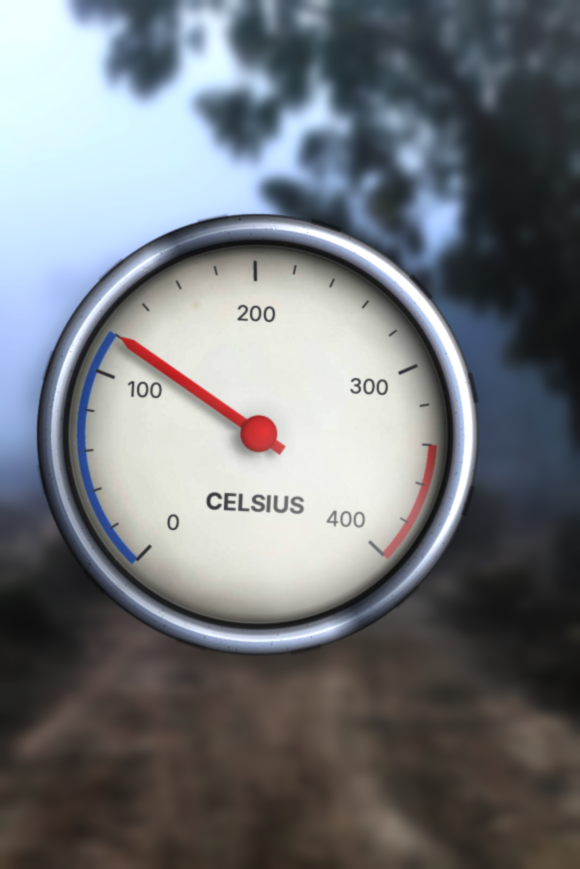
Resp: 120,°C
